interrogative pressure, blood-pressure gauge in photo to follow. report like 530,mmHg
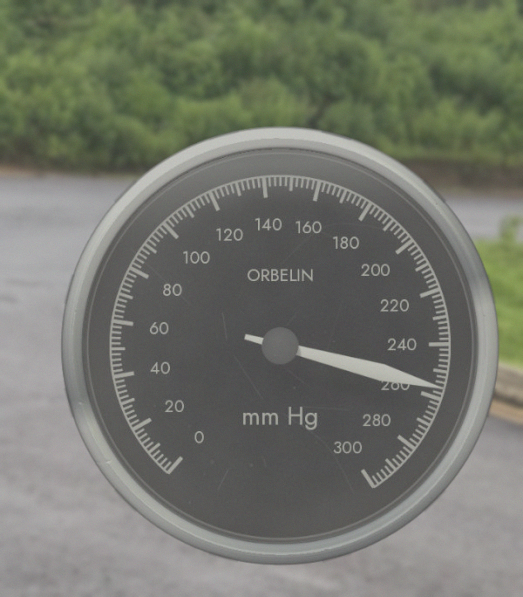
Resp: 256,mmHg
